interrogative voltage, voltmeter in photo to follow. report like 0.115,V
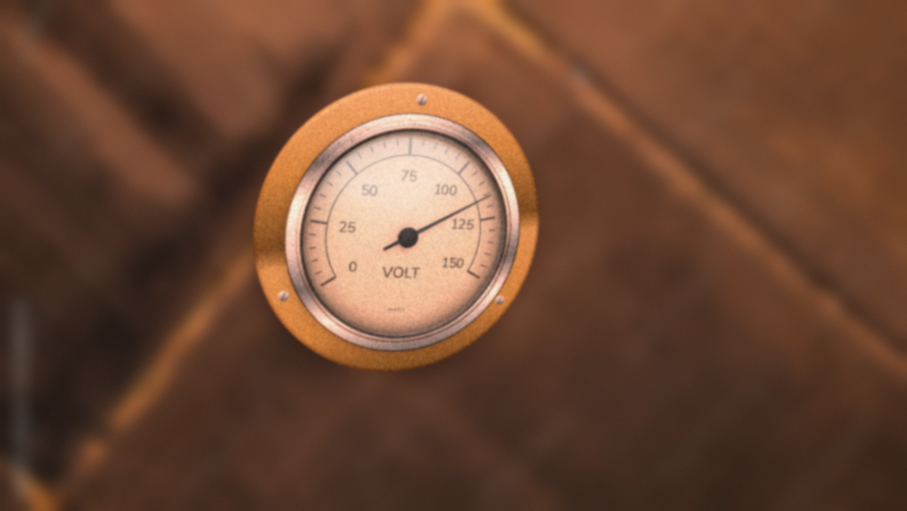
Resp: 115,V
